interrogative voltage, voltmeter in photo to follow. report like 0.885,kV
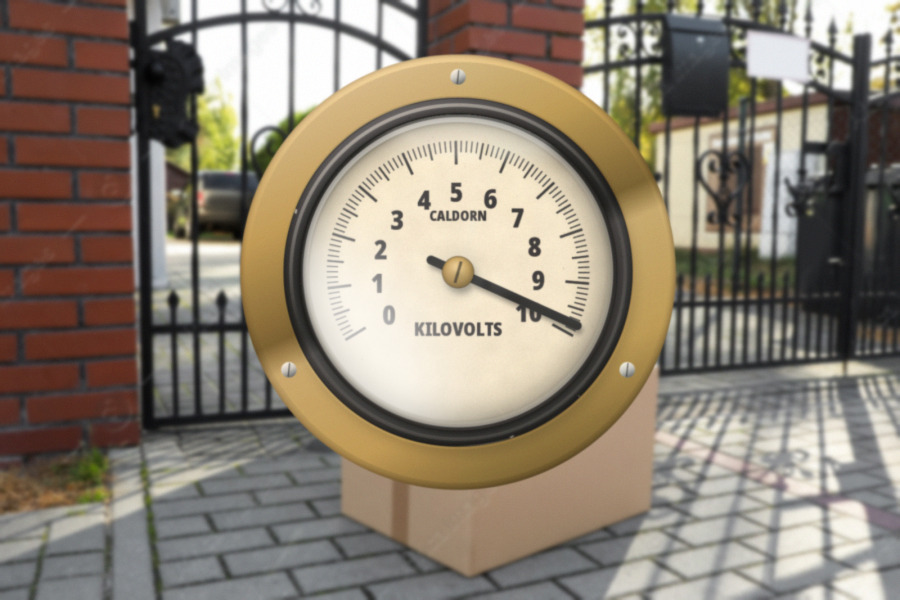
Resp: 9.8,kV
